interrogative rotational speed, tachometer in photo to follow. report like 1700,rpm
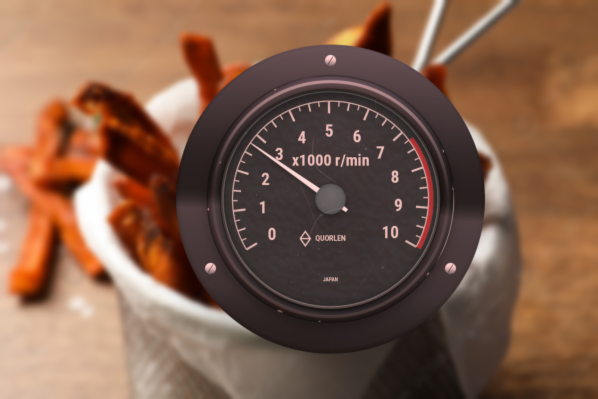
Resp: 2750,rpm
